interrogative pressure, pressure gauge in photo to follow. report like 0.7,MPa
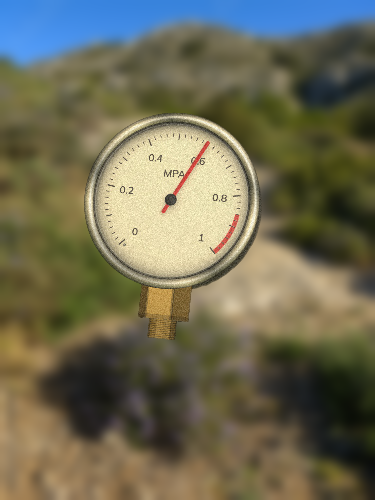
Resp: 0.6,MPa
